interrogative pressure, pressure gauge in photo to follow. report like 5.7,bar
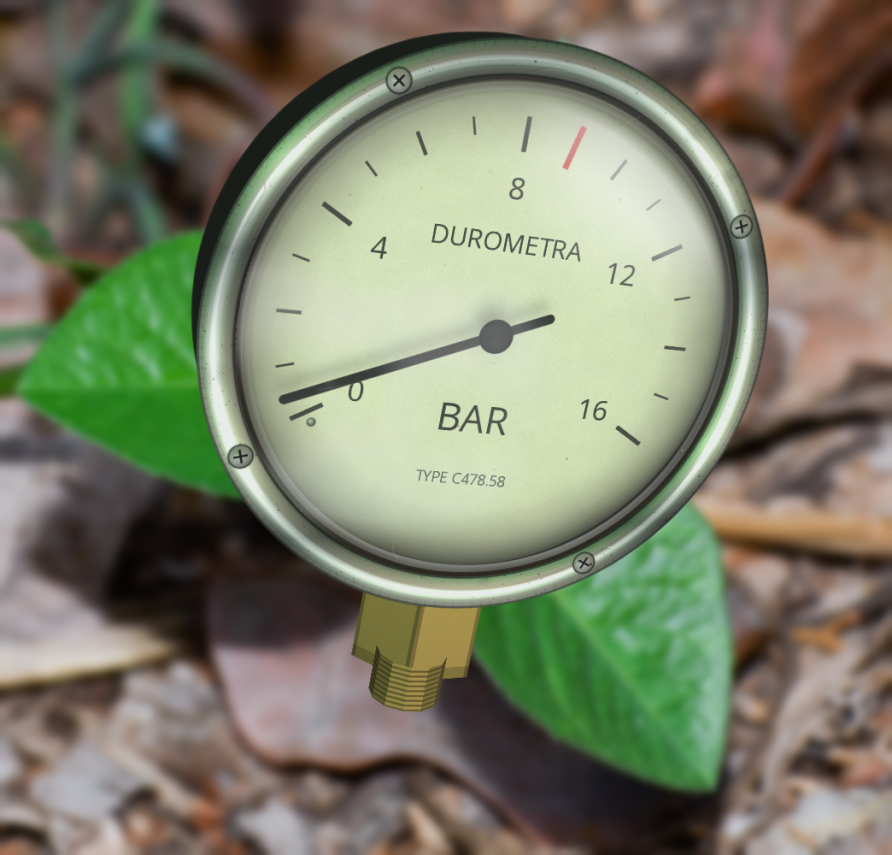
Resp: 0.5,bar
